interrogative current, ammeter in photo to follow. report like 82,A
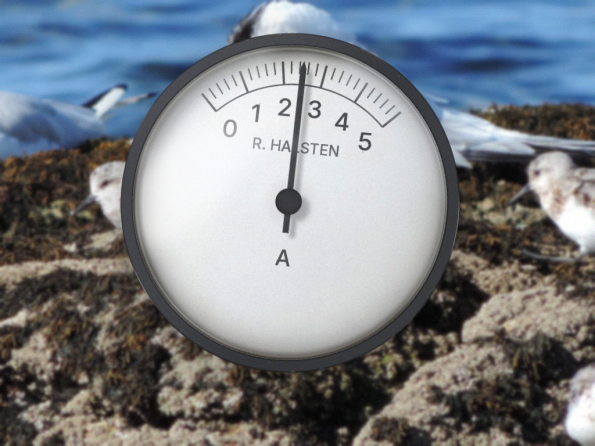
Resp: 2.5,A
